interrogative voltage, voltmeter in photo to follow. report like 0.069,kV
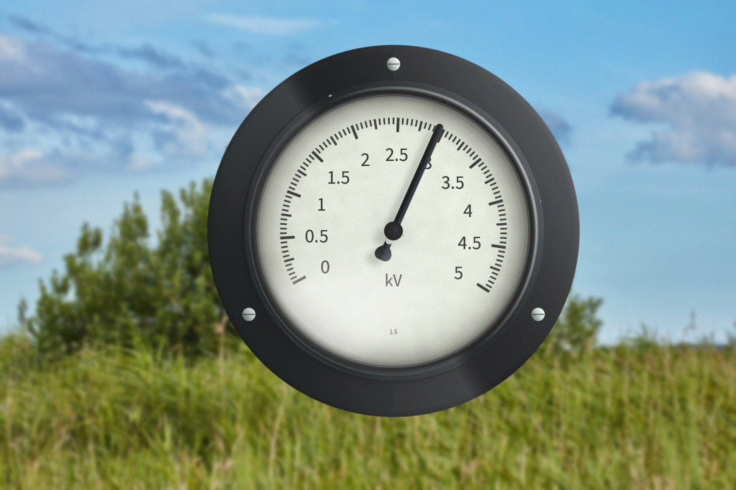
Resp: 2.95,kV
